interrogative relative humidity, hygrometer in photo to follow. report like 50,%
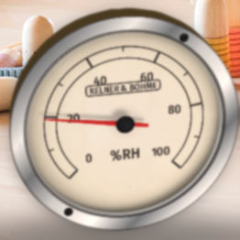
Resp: 20,%
